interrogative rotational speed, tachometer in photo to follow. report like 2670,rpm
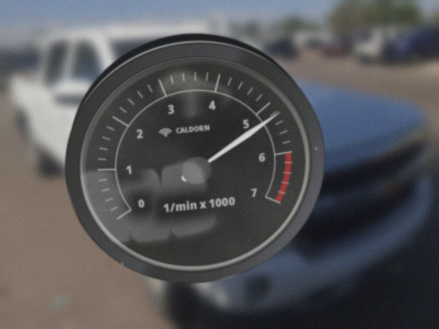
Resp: 5200,rpm
